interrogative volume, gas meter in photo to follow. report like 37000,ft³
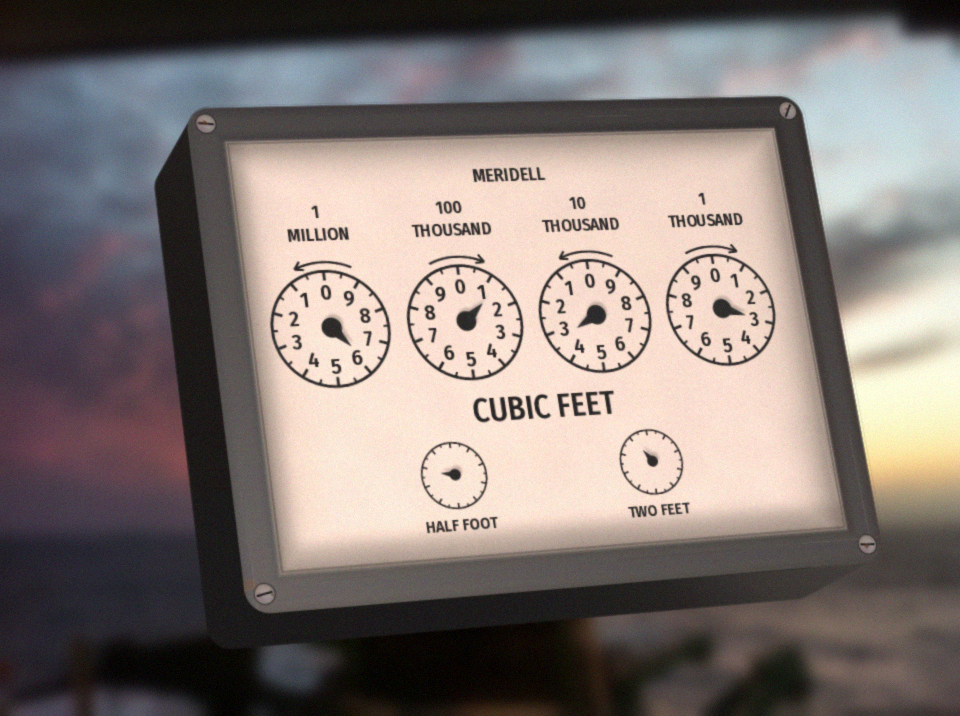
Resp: 613300,ft³
